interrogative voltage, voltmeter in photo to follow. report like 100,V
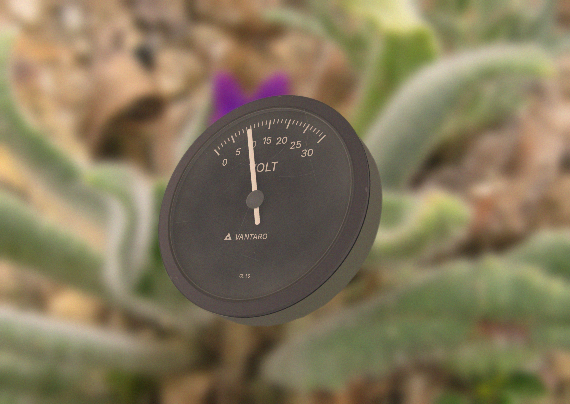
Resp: 10,V
